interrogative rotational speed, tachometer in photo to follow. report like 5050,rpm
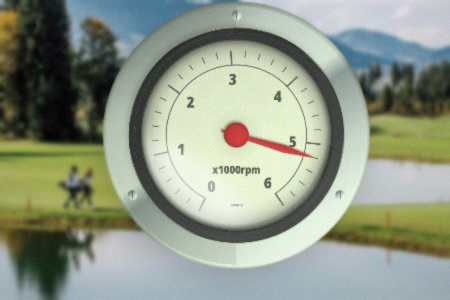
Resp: 5200,rpm
